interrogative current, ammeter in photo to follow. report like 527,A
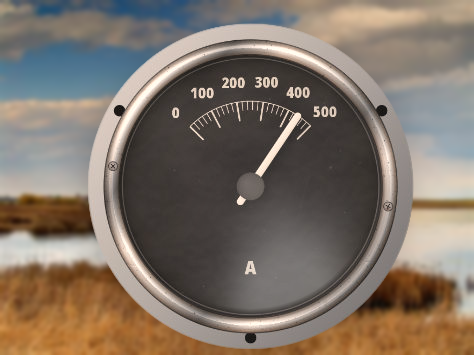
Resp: 440,A
